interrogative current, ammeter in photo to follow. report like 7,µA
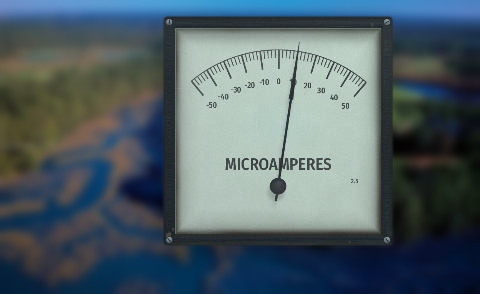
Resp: 10,µA
